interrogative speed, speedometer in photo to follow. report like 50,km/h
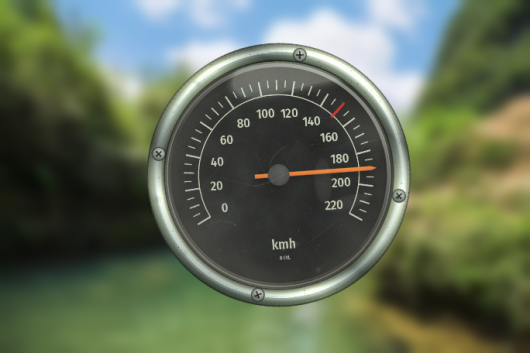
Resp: 190,km/h
